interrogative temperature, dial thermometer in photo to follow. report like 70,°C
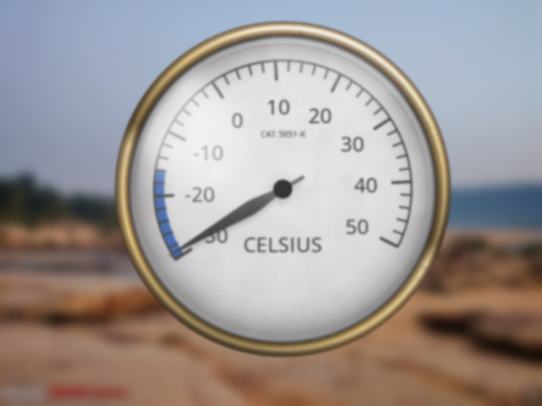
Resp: -29,°C
